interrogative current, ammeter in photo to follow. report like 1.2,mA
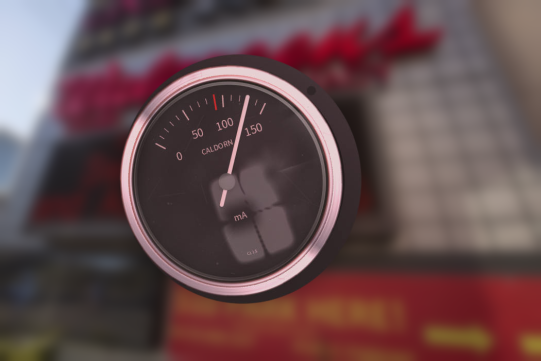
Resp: 130,mA
